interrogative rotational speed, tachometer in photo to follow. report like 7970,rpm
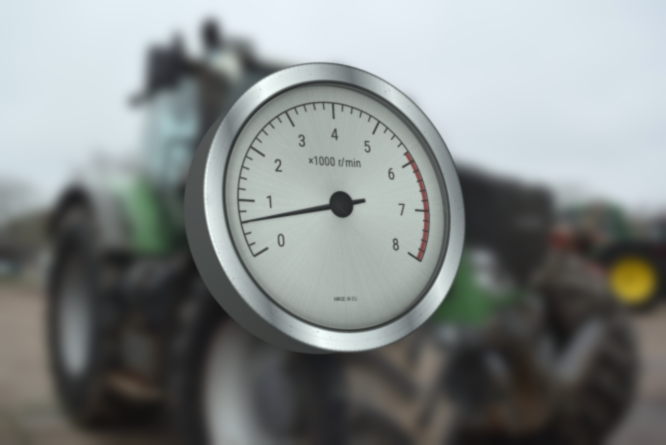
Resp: 600,rpm
